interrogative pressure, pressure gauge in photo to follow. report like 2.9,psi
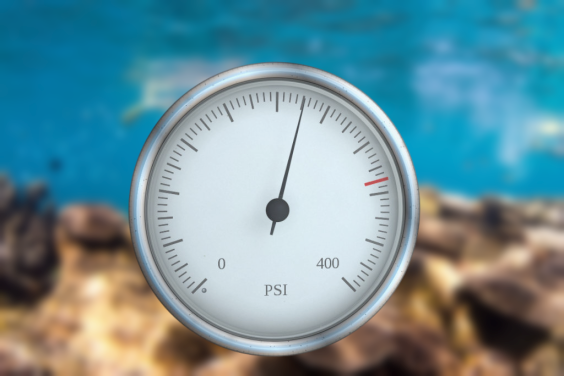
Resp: 220,psi
